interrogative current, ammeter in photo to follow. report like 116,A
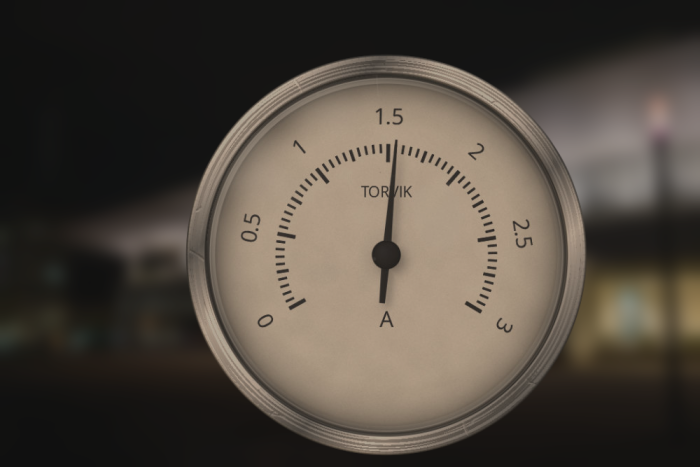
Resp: 1.55,A
